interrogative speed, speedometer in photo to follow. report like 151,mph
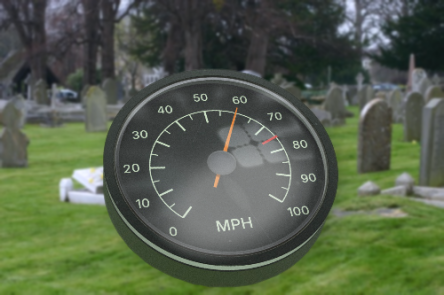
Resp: 60,mph
